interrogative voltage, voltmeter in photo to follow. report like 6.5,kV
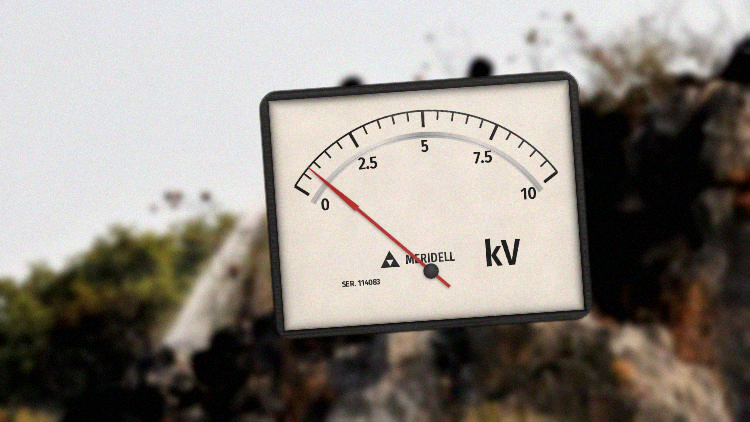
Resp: 0.75,kV
